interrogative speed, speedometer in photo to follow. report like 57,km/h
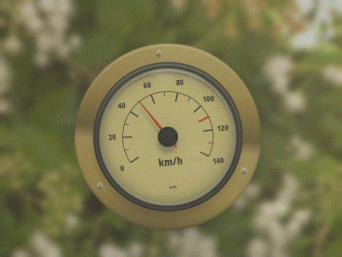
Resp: 50,km/h
